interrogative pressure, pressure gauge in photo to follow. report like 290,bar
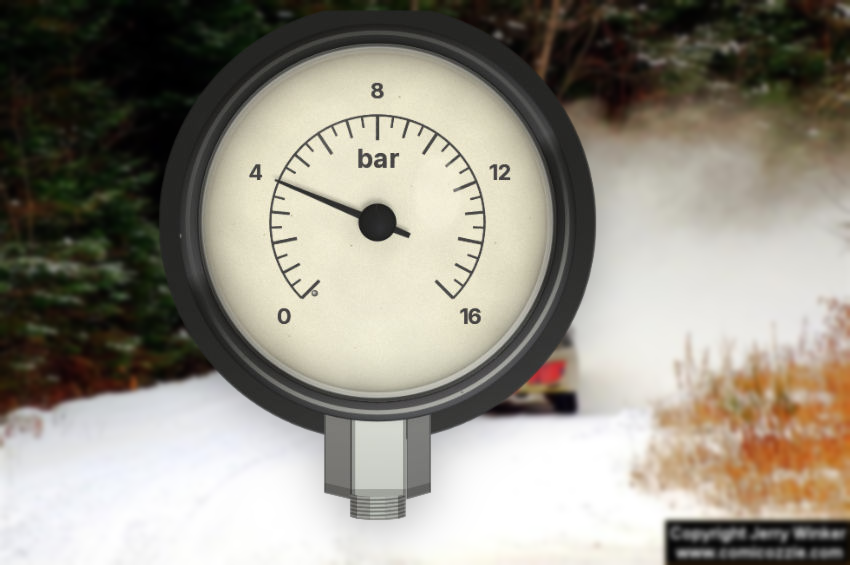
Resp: 4,bar
